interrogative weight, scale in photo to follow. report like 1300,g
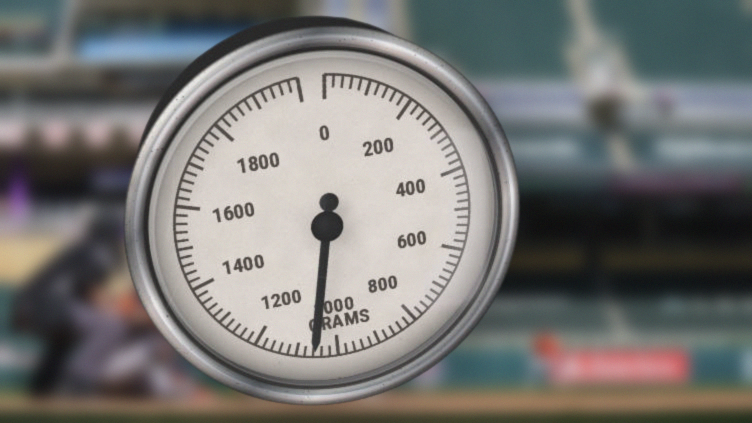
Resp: 1060,g
